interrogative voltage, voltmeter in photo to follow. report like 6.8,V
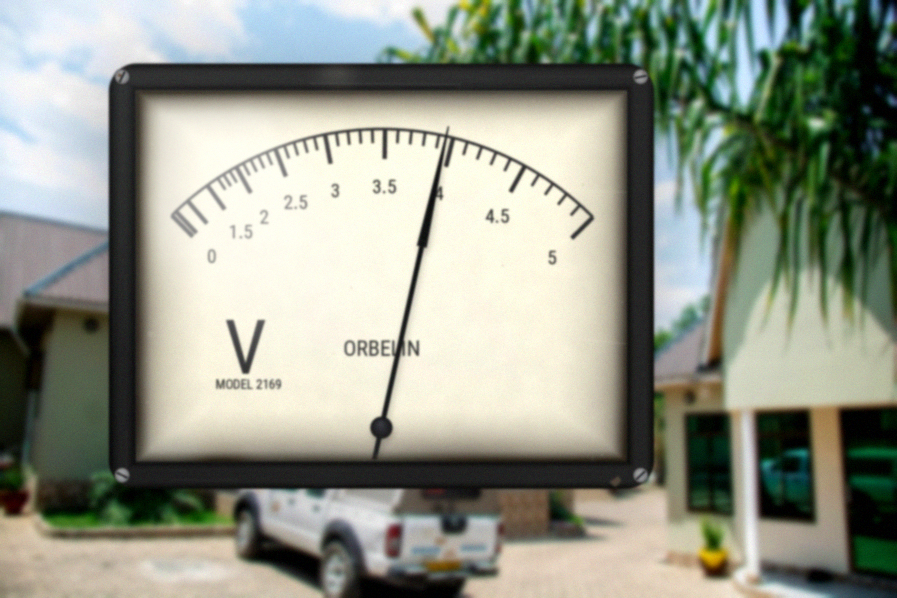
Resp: 3.95,V
